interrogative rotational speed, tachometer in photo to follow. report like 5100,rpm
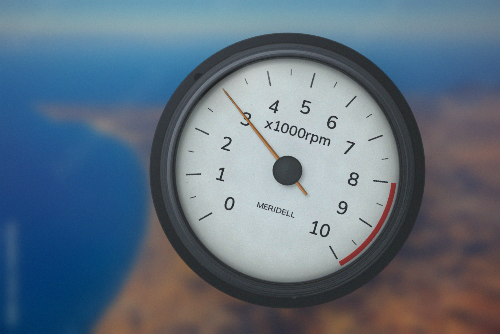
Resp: 3000,rpm
